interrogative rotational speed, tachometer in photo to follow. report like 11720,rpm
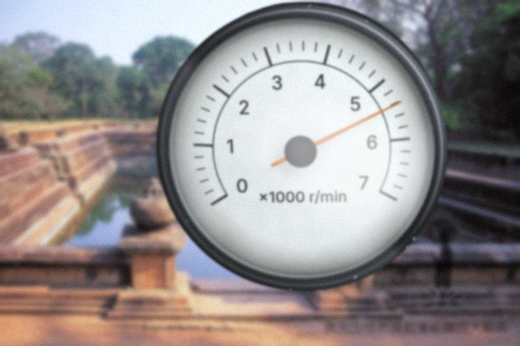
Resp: 5400,rpm
